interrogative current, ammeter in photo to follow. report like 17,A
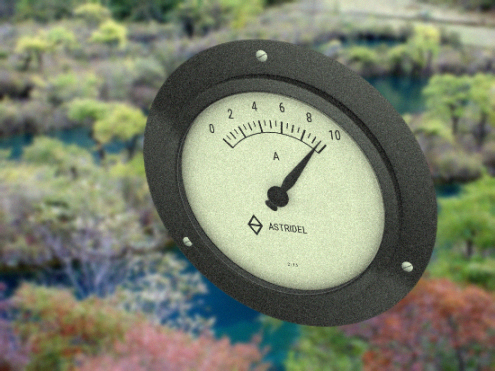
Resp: 9.5,A
